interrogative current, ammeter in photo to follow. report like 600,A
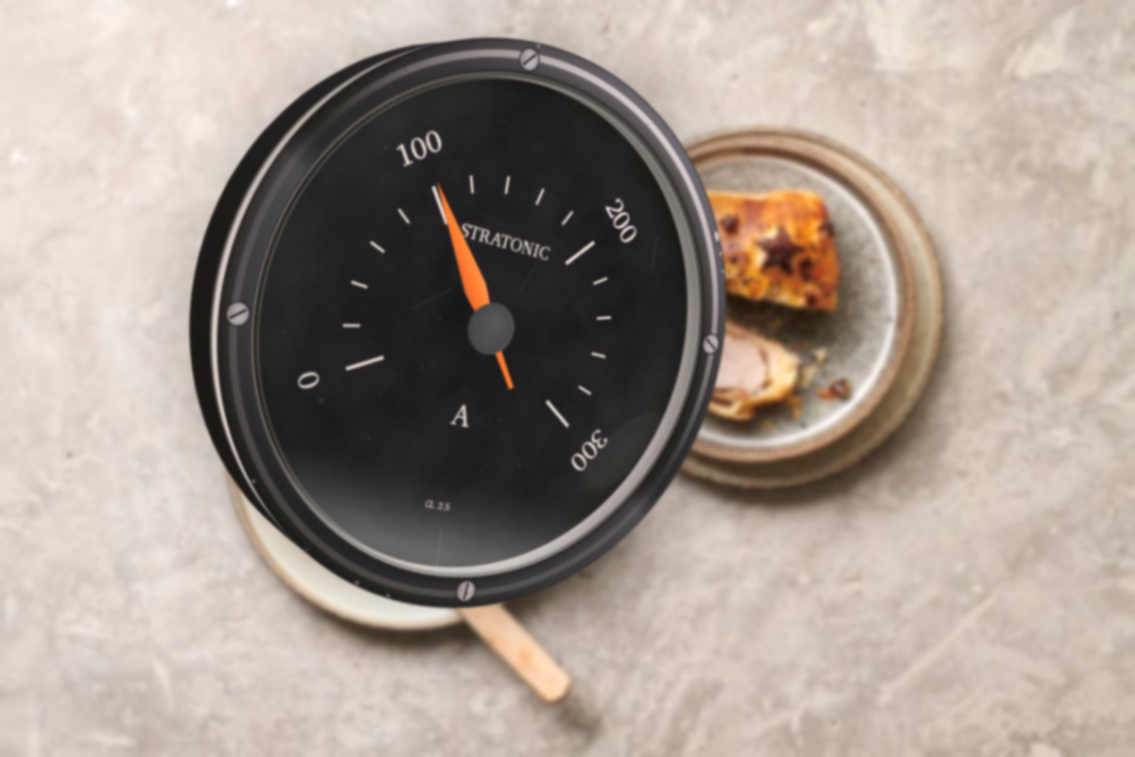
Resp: 100,A
